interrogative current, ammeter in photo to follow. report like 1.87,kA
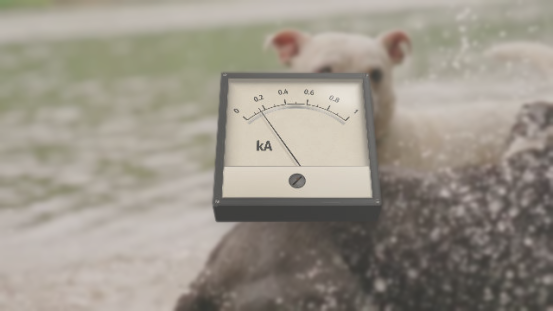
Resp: 0.15,kA
